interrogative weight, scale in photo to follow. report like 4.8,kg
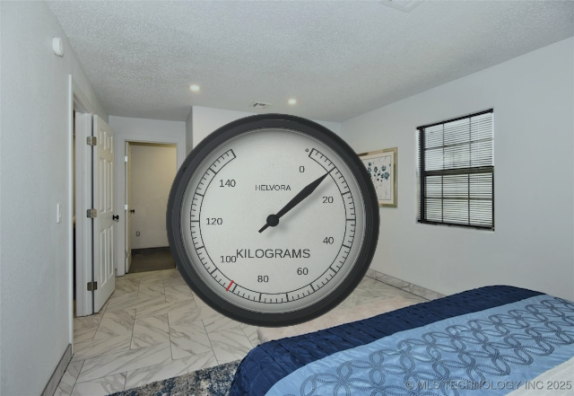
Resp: 10,kg
